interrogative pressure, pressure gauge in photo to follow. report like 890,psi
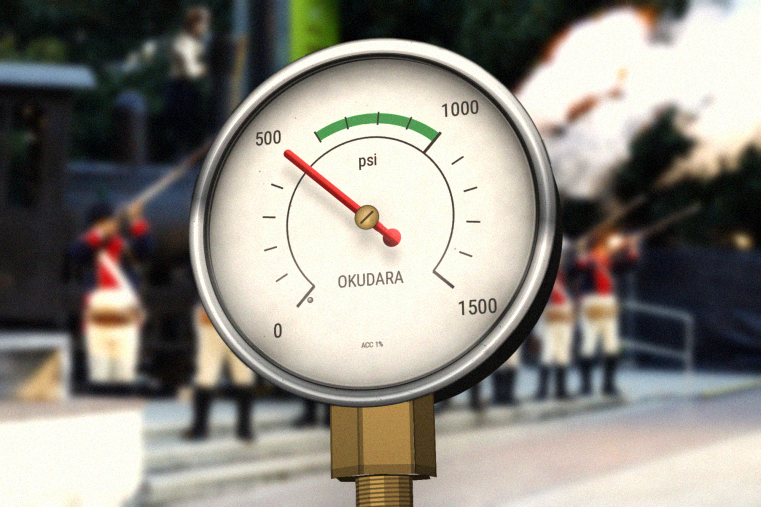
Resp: 500,psi
